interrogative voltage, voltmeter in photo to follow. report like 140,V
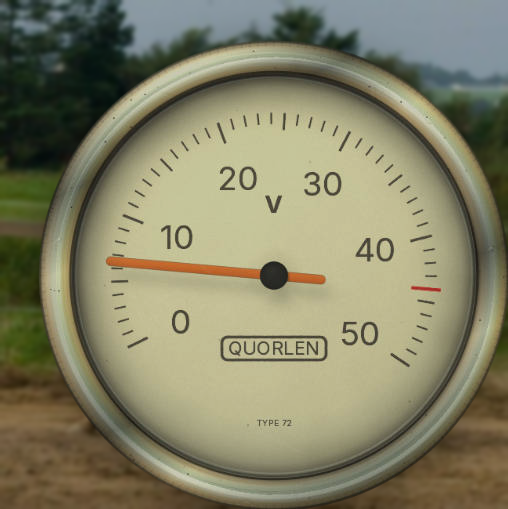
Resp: 6.5,V
